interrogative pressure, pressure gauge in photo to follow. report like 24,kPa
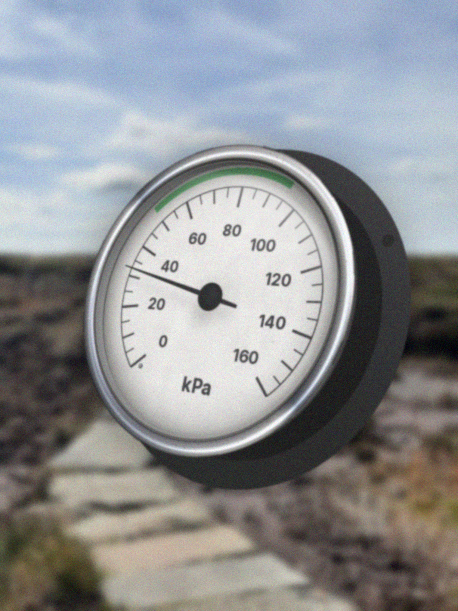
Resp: 32.5,kPa
